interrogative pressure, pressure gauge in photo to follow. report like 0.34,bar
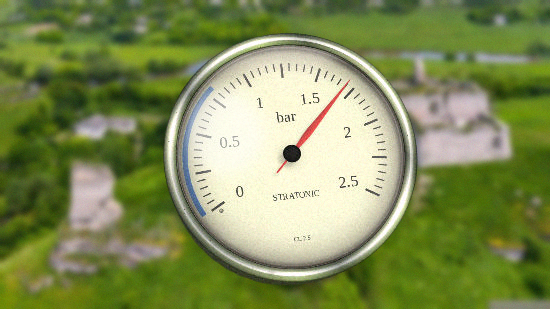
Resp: 1.7,bar
